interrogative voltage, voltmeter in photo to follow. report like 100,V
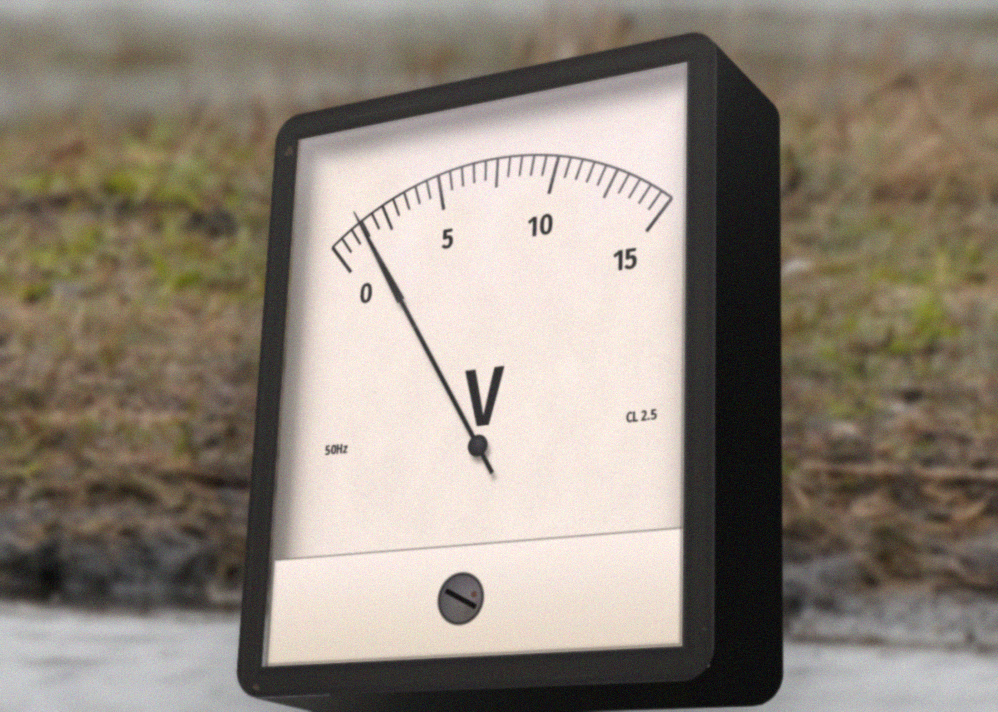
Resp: 1.5,V
